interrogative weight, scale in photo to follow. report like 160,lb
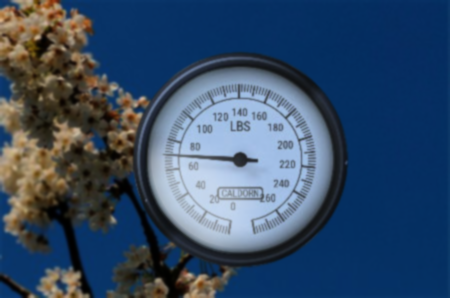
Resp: 70,lb
